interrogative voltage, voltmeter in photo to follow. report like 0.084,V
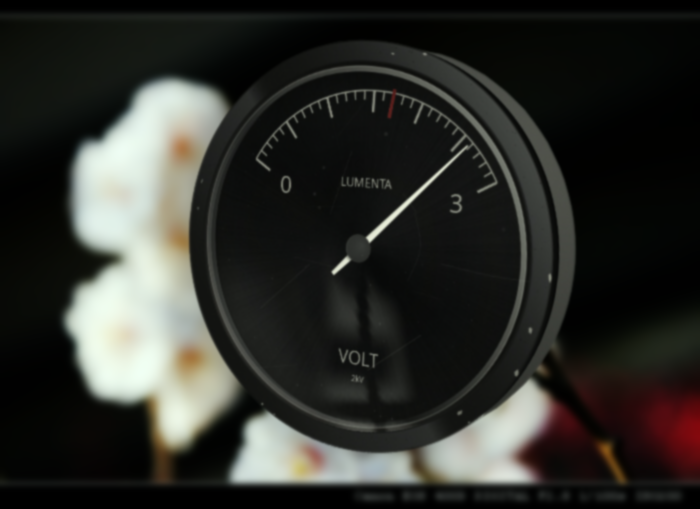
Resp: 2.6,V
